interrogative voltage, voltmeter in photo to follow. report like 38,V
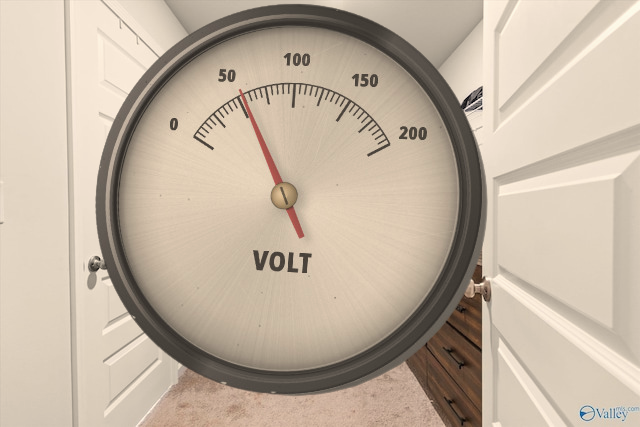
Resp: 55,V
